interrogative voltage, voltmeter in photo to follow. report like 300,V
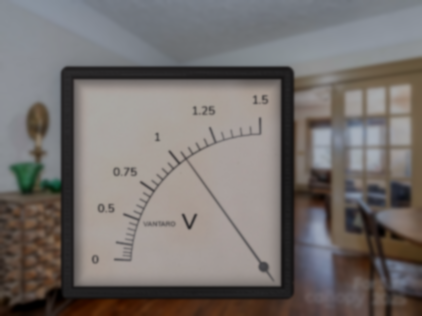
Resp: 1.05,V
